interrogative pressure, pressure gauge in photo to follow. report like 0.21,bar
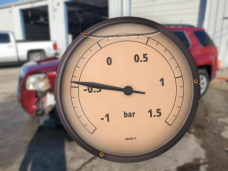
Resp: -0.45,bar
